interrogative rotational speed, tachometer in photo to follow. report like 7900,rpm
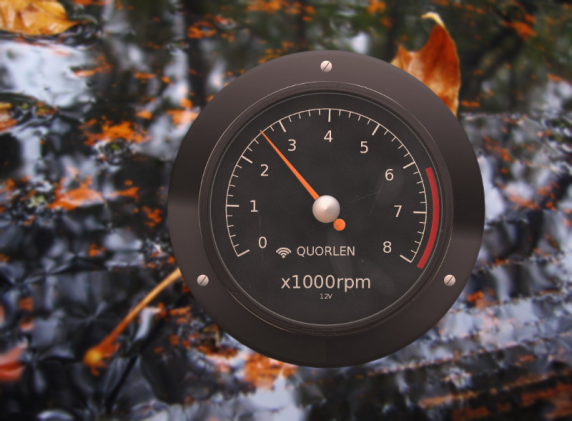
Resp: 2600,rpm
